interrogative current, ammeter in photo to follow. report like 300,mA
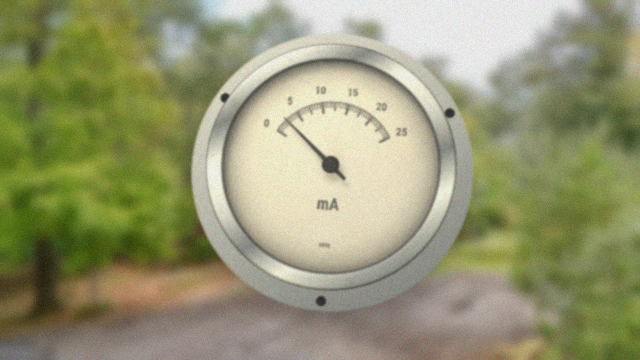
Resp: 2.5,mA
